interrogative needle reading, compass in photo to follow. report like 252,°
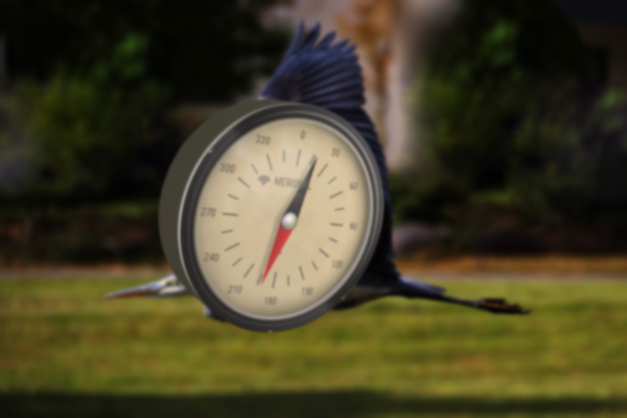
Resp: 195,°
